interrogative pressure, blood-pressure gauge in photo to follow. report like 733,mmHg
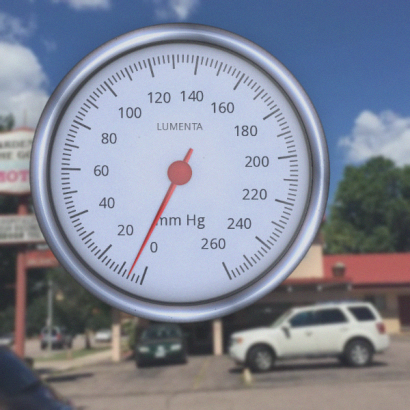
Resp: 6,mmHg
